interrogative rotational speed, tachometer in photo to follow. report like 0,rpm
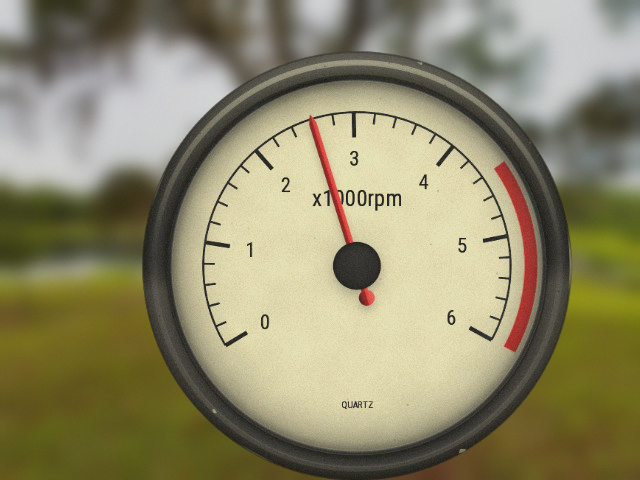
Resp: 2600,rpm
